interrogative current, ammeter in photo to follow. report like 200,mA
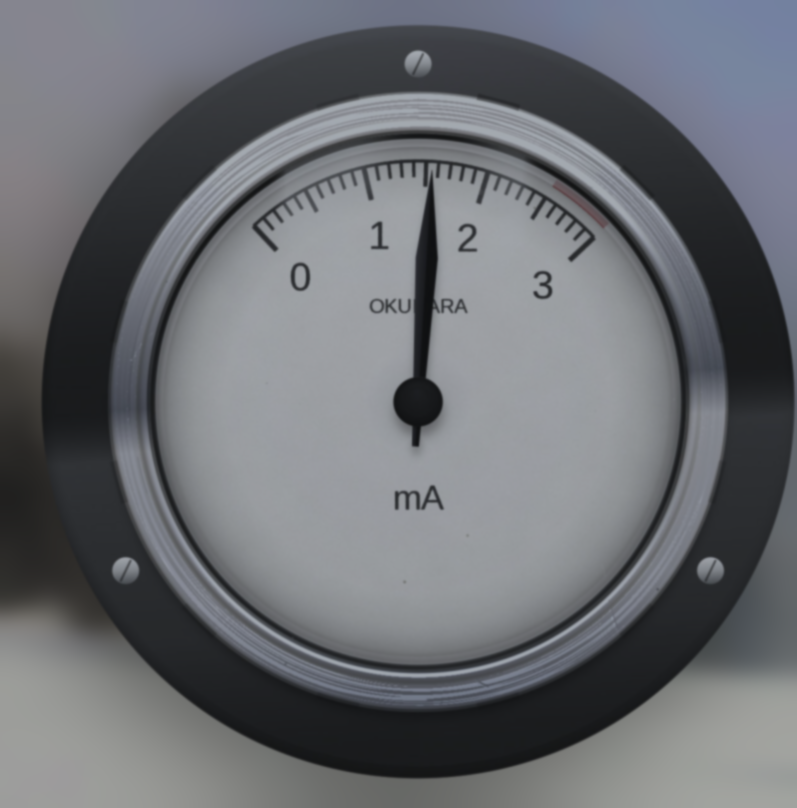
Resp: 1.55,mA
